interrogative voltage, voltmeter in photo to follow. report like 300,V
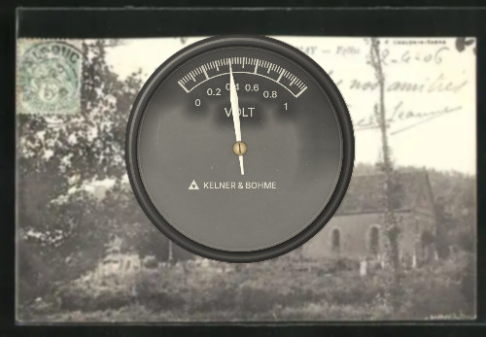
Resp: 0.4,V
